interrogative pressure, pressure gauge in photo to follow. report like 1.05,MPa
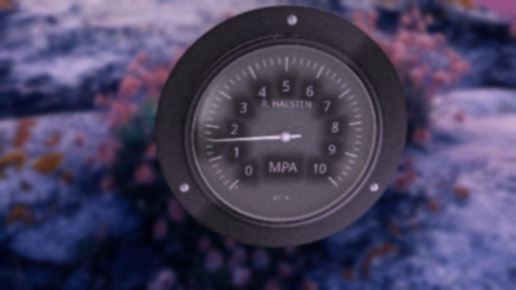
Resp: 1.6,MPa
